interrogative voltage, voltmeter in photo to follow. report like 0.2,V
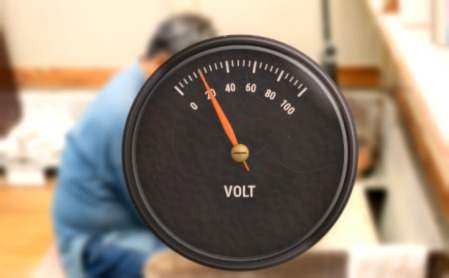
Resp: 20,V
